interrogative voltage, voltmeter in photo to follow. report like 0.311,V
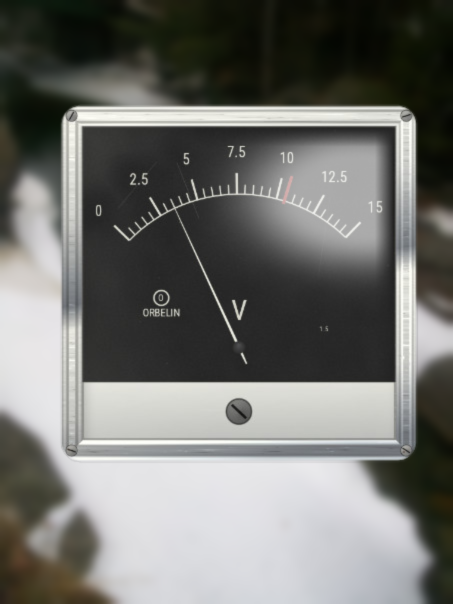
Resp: 3.5,V
